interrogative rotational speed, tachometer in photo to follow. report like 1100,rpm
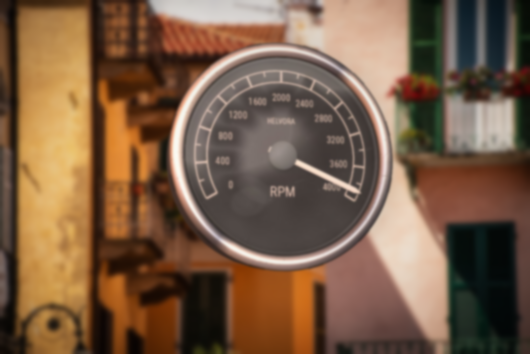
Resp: 3900,rpm
